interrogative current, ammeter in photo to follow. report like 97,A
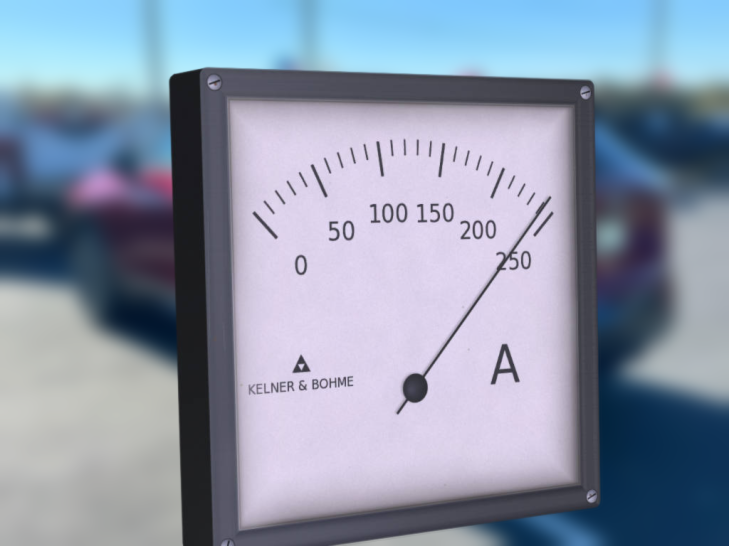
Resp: 240,A
